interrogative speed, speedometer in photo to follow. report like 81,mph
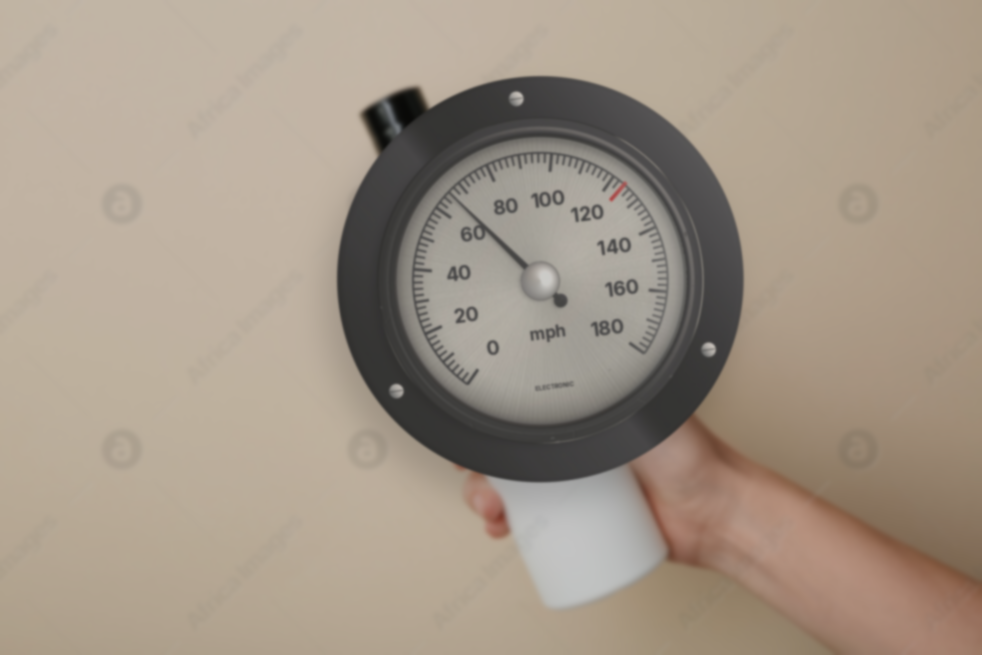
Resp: 66,mph
